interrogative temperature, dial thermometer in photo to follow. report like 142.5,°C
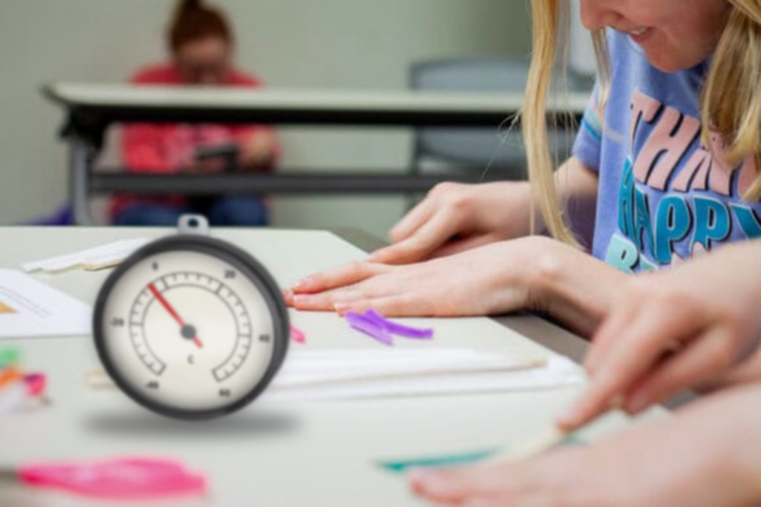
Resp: -4,°C
